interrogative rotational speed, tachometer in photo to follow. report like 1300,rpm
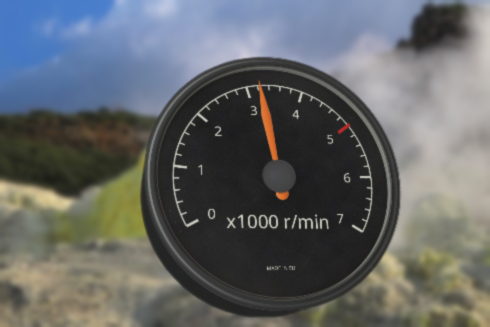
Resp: 3200,rpm
